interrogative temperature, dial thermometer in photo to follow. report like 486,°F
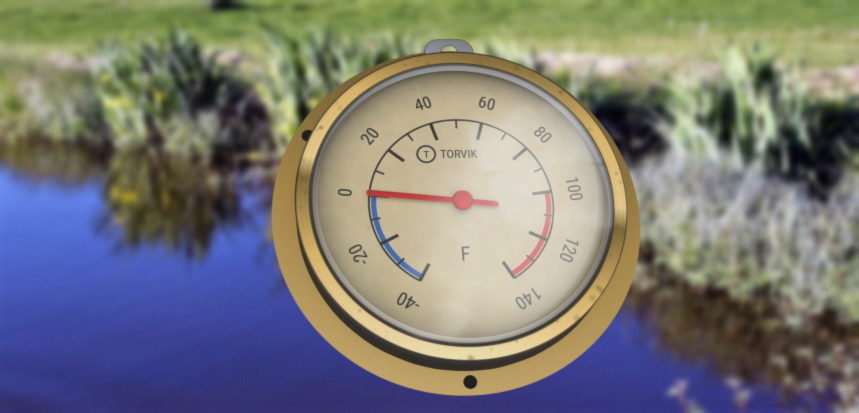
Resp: 0,°F
